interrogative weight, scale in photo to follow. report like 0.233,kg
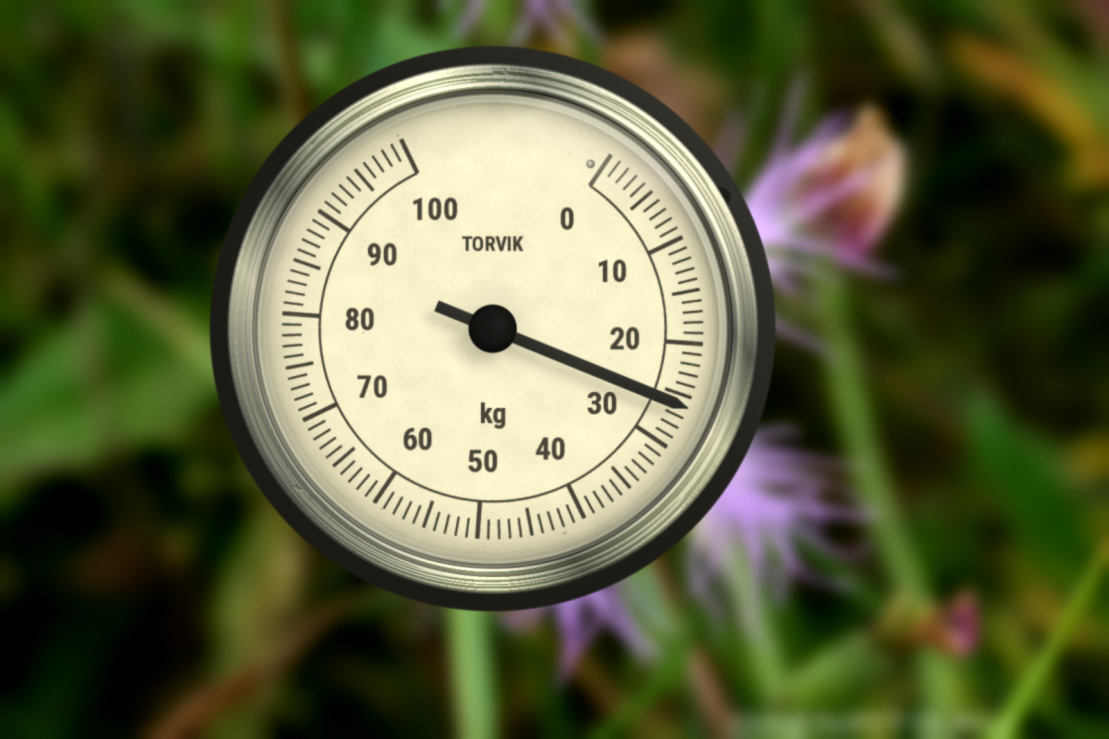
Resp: 26,kg
